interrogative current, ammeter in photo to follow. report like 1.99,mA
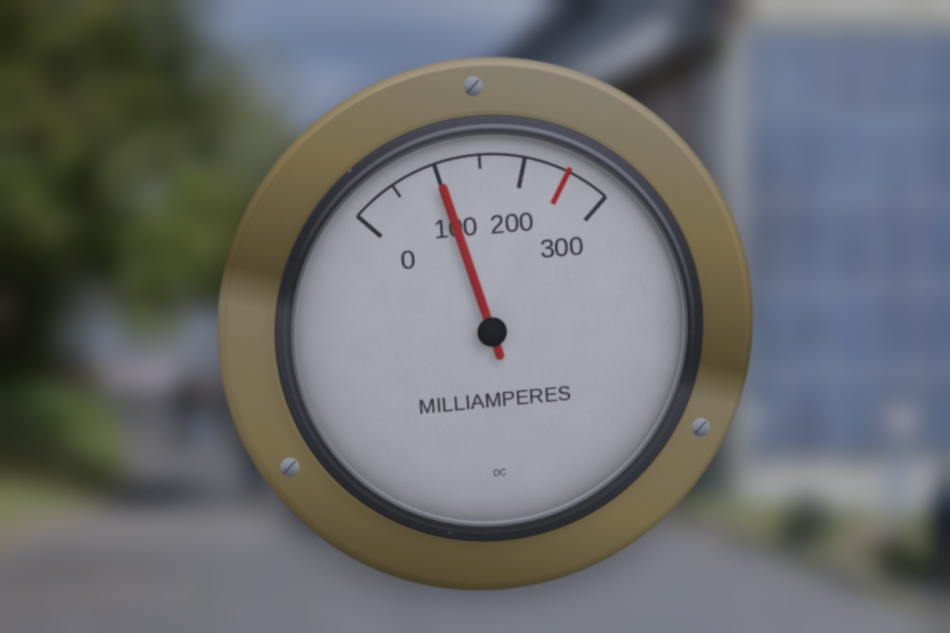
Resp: 100,mA
